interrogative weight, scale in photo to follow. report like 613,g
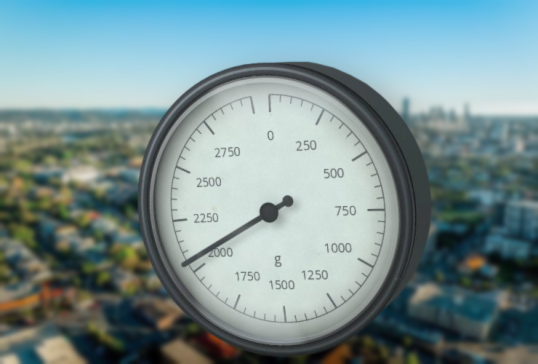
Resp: 2050,g
